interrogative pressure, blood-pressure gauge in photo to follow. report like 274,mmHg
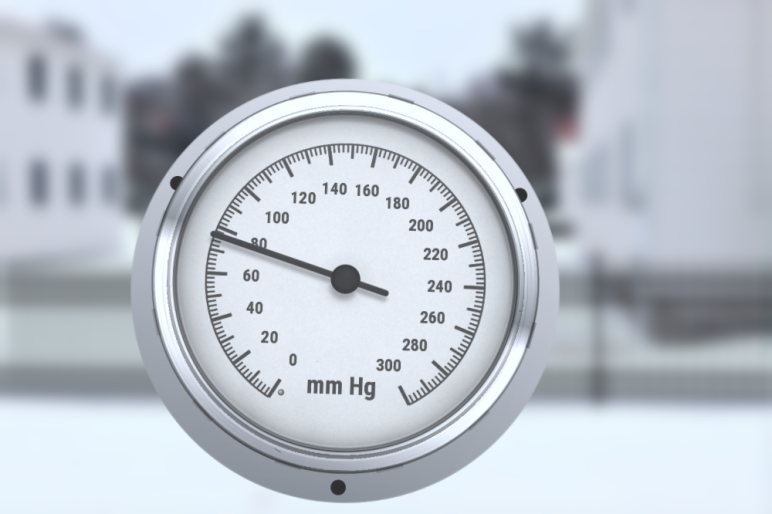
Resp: 76,mmHg
